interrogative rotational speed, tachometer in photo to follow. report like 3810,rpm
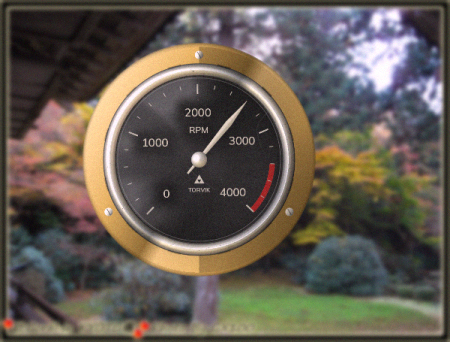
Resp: 2600,rpm
